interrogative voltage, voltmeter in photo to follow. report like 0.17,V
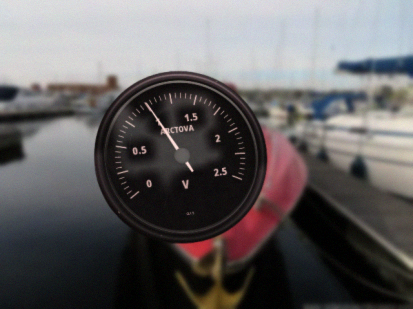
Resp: 1,V
